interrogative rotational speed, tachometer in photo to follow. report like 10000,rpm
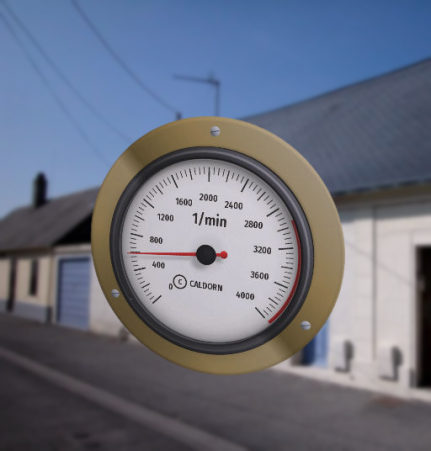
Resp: 600,rpm
